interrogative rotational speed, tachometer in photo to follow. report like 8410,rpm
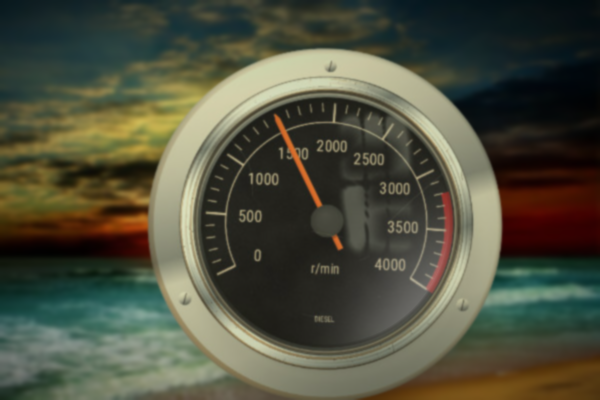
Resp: 1500,rpm
